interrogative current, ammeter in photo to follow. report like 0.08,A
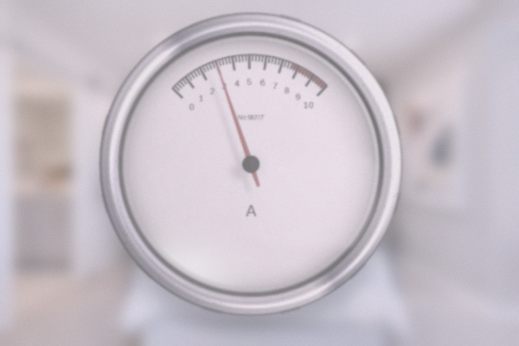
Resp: 3,A
